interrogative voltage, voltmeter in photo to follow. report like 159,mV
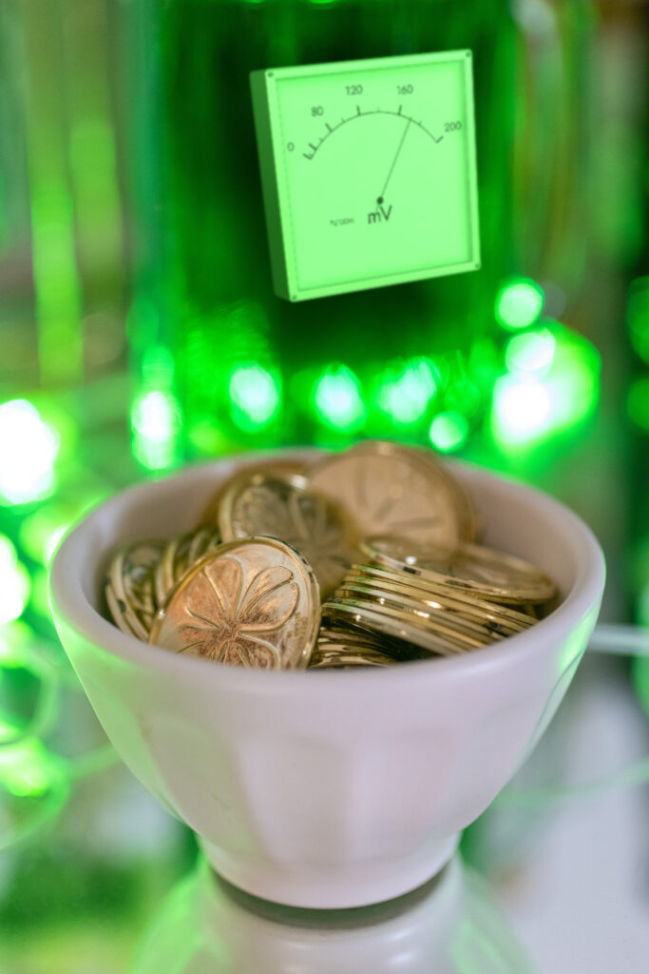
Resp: 170,mV
